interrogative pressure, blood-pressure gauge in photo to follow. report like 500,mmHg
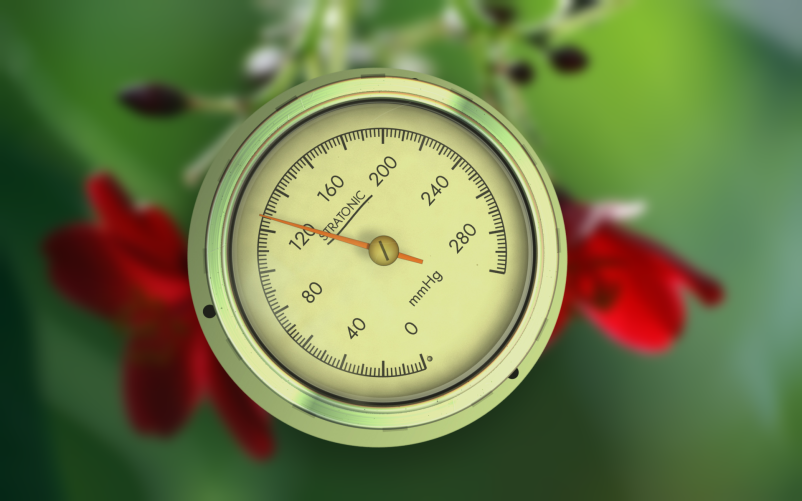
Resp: 126,mmHg
